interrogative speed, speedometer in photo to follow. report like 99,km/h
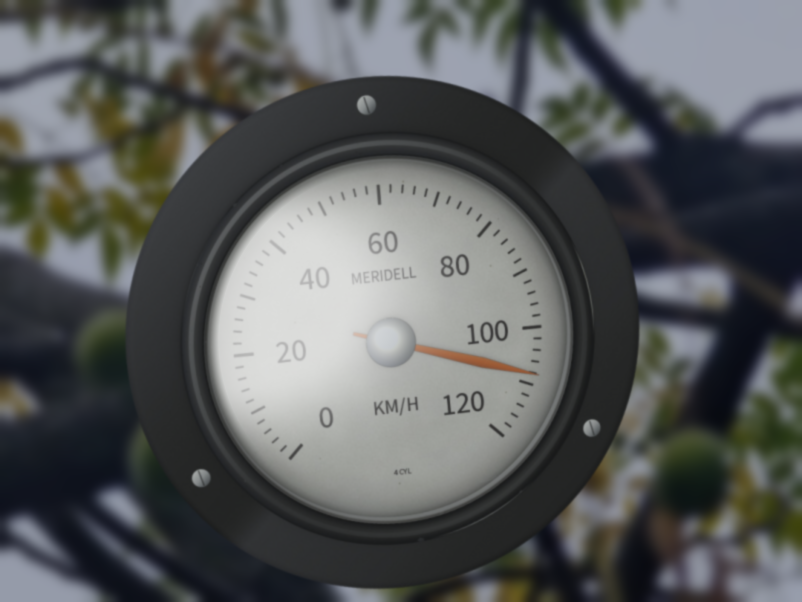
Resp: 108,km/h
